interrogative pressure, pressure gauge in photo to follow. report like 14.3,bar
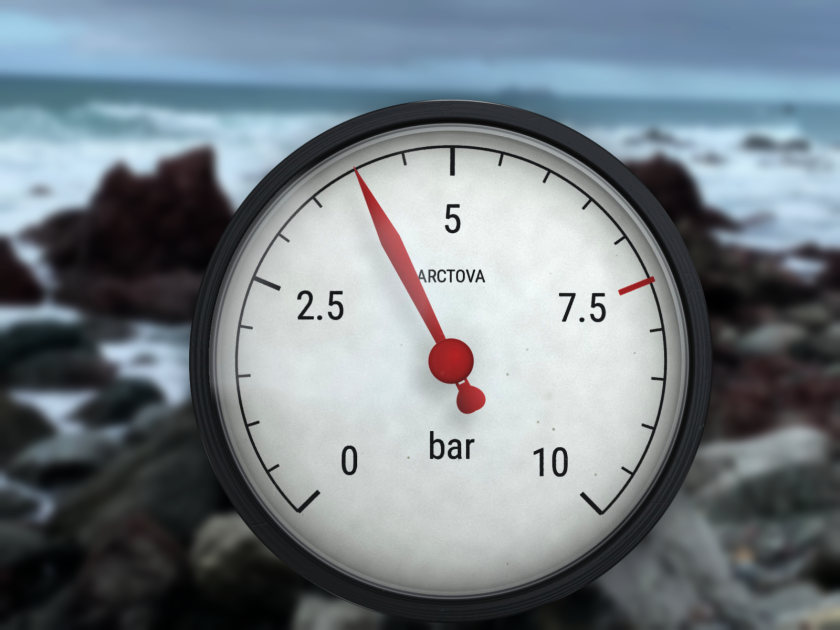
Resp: 4,bar
